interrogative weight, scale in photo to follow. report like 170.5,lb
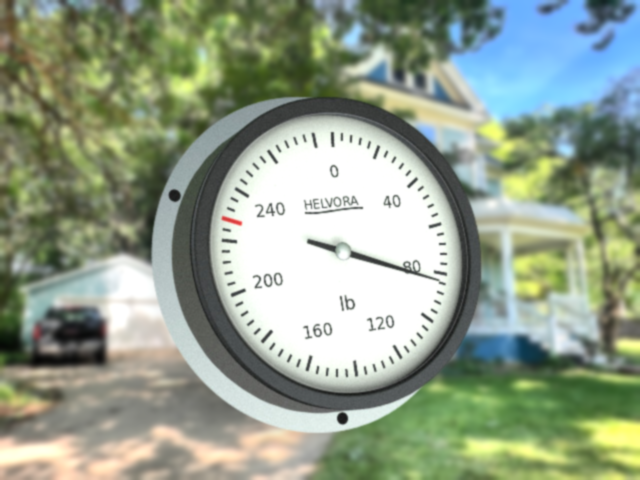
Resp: 84,lb
